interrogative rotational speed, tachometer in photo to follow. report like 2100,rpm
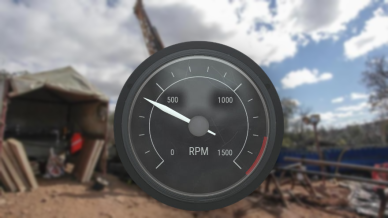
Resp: 400,rpm
